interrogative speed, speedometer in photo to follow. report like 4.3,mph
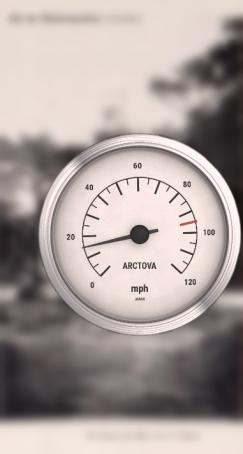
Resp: 15,mph
